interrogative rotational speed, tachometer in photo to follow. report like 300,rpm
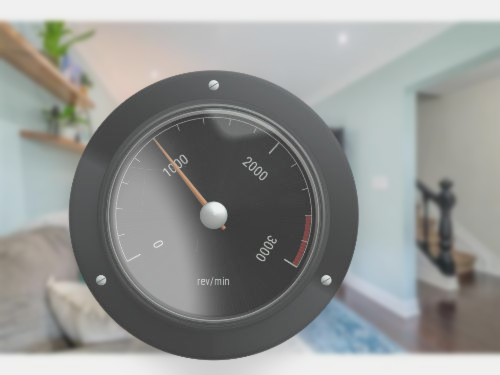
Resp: 1000,rpm
